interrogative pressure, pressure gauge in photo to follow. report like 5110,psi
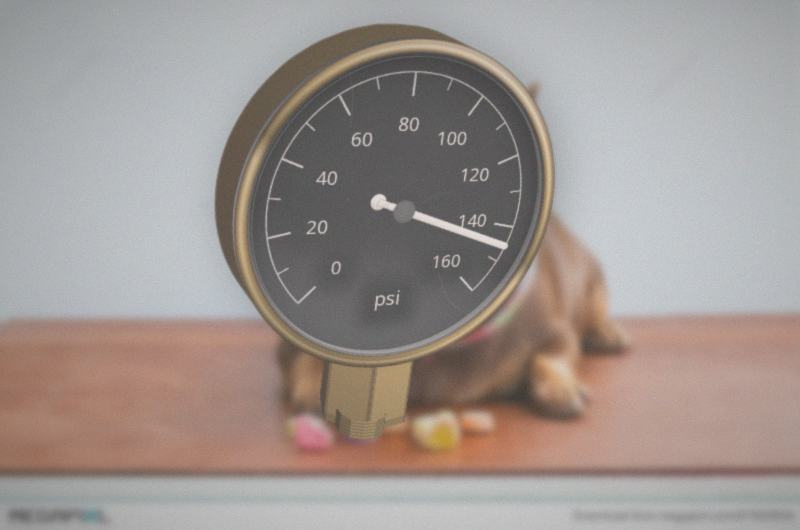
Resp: 145,psi
